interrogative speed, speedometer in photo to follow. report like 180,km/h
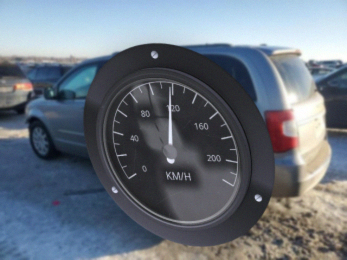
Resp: 120,km/h
